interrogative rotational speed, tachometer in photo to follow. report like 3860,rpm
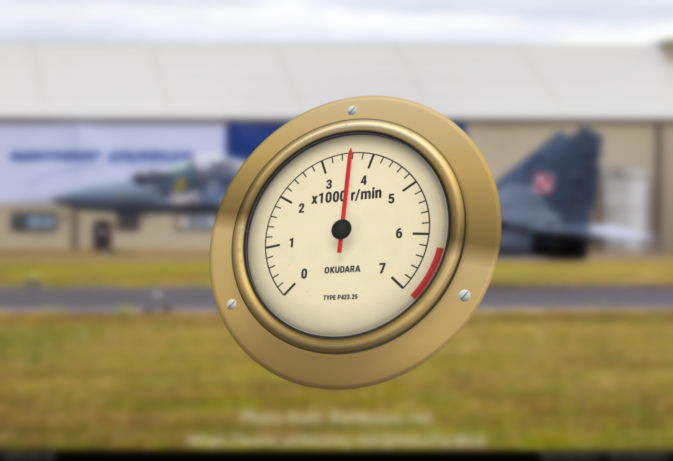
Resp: 3600,rpm
